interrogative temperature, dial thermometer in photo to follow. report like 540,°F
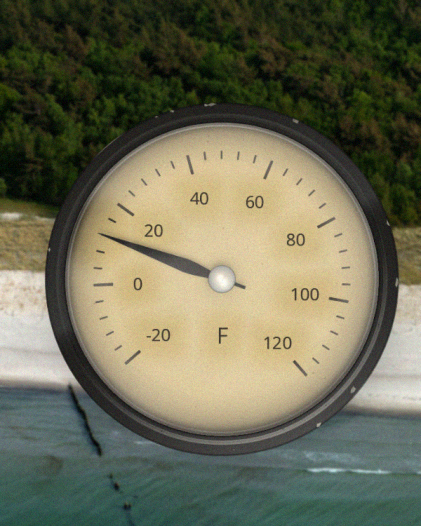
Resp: 12,°F
